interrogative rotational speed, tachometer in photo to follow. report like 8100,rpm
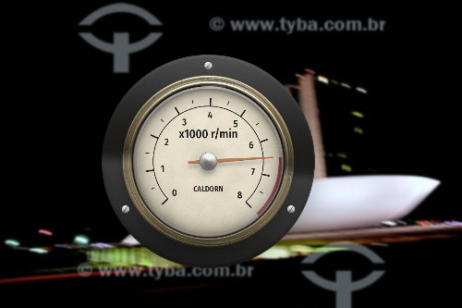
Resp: 6500,rpm
